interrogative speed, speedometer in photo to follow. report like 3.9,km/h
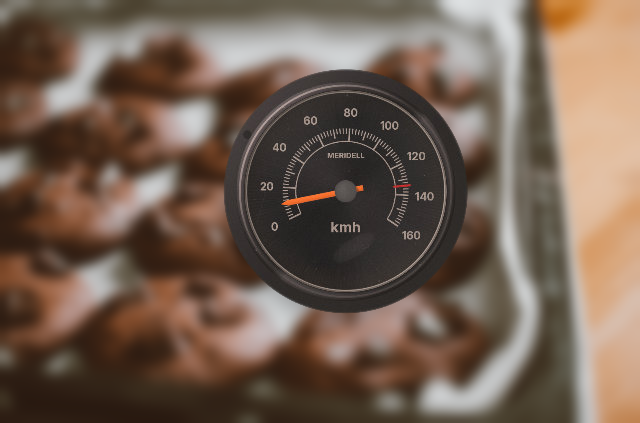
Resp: 10,km/h
